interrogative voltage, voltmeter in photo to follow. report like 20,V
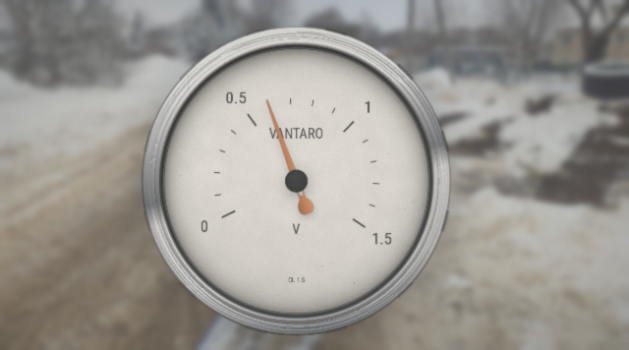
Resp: 0.6,V
